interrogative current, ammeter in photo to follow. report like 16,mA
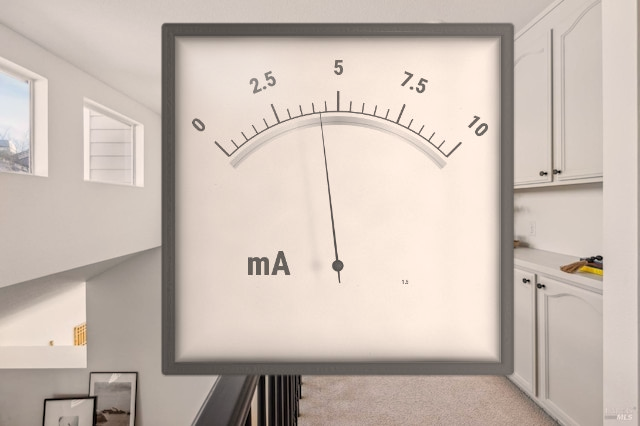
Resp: 4.25,mA
